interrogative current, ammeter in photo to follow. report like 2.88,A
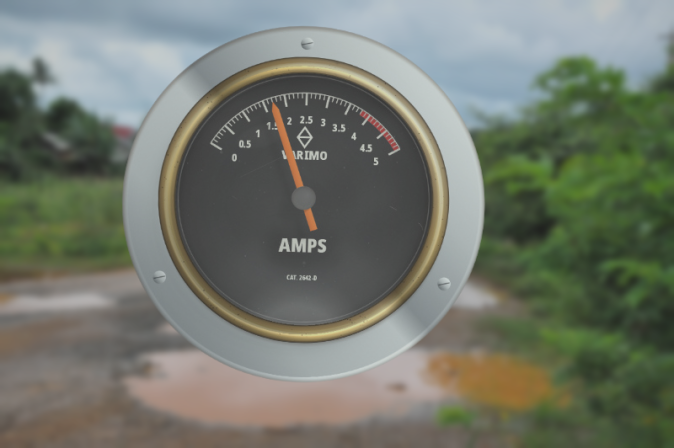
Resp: 1.7,A
